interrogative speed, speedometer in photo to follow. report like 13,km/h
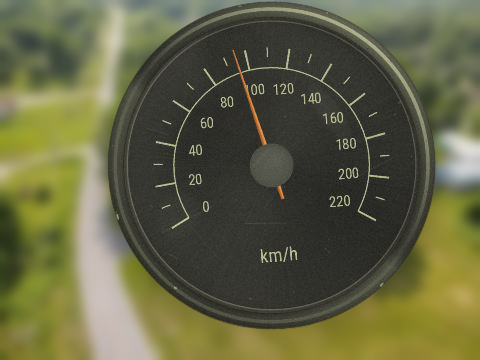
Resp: 95,km/h
